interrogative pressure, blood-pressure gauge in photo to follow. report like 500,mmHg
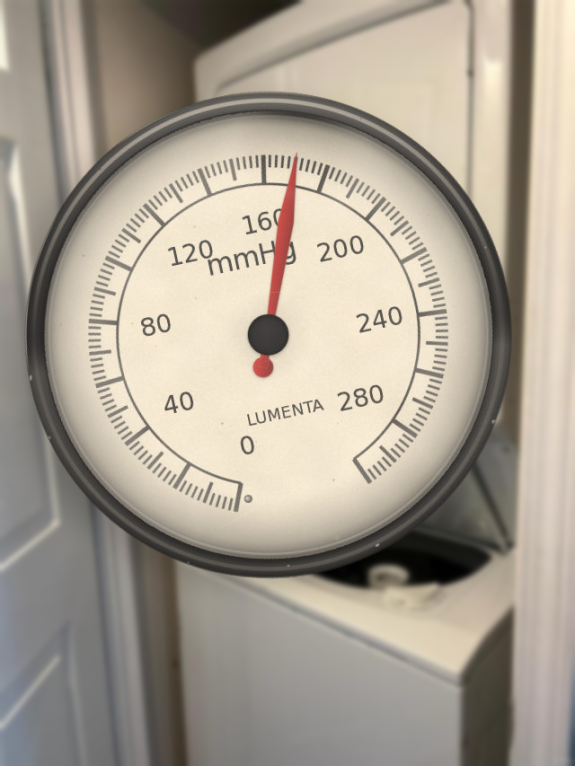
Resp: 170,mmHg
